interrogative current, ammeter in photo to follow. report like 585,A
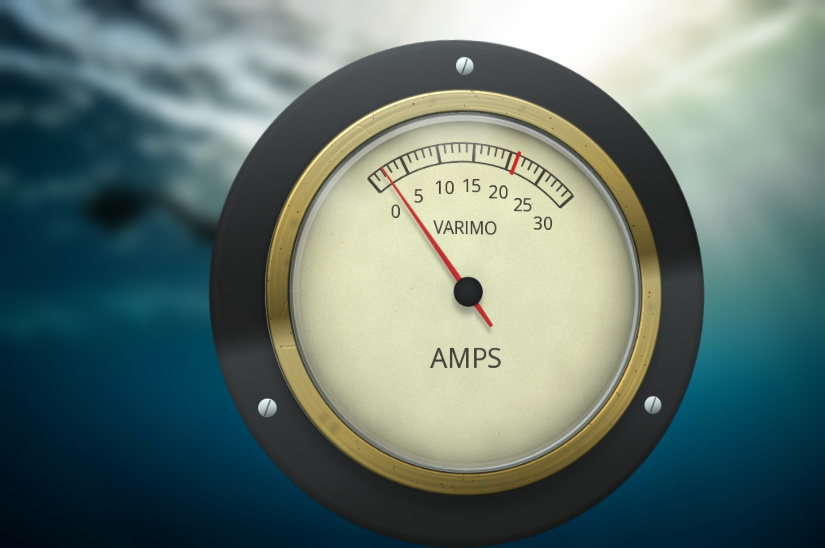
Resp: 2,A
